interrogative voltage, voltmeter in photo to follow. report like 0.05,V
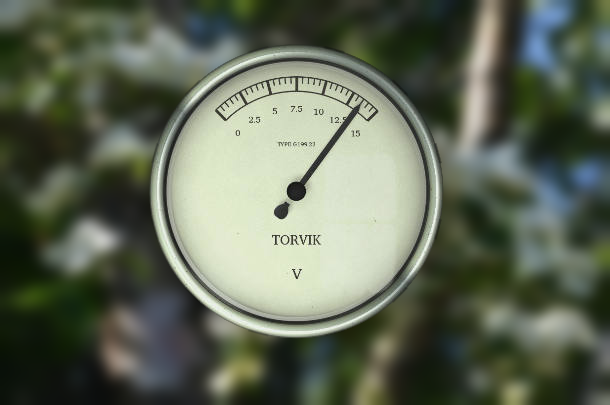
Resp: 13.5,V
